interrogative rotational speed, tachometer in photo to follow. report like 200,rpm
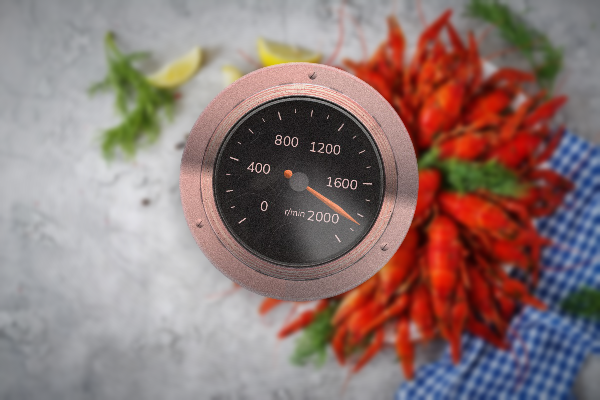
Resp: 1850,rpm
